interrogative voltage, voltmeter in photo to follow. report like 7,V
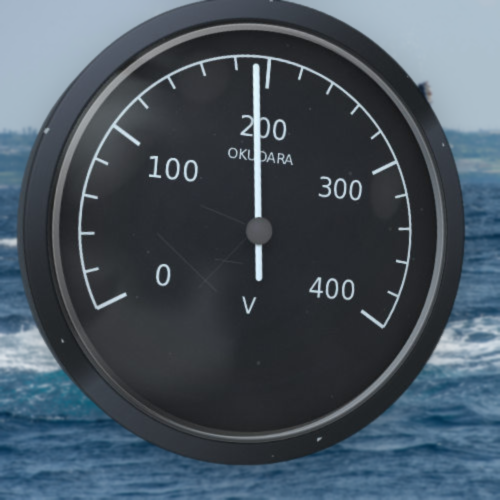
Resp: 190,V
